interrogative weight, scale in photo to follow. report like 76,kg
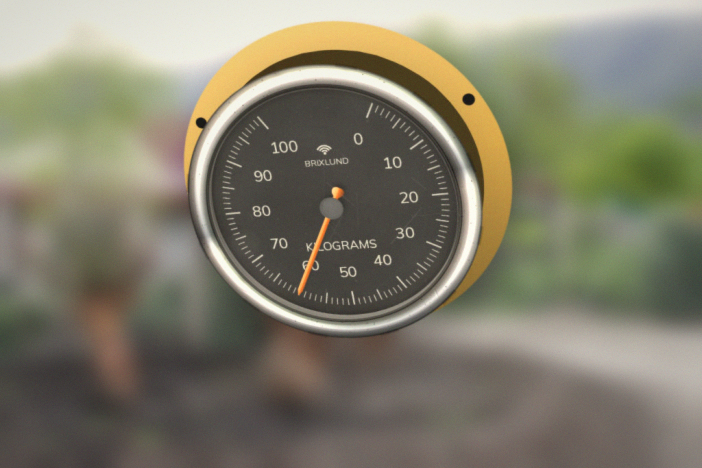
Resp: 60,kg
